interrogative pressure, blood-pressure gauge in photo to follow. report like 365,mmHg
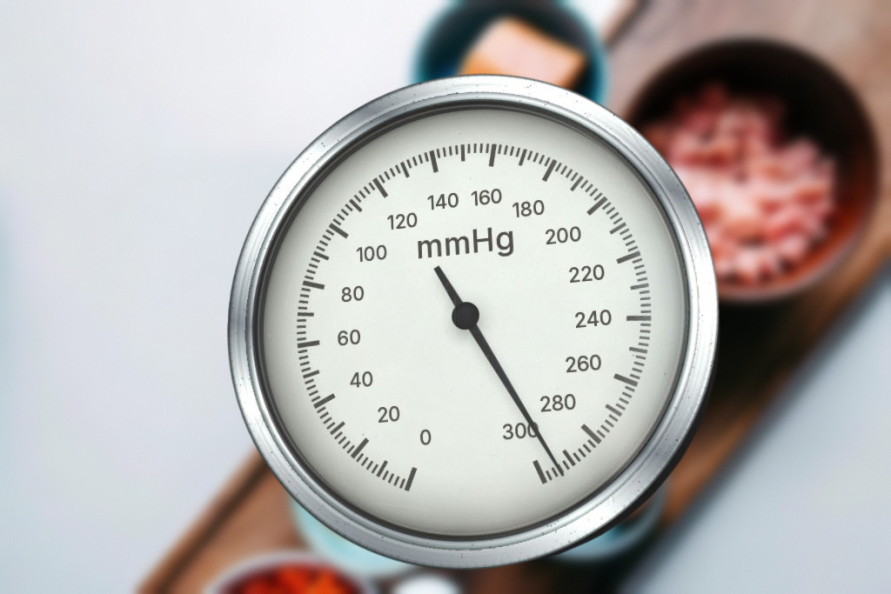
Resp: 294,mmHg
